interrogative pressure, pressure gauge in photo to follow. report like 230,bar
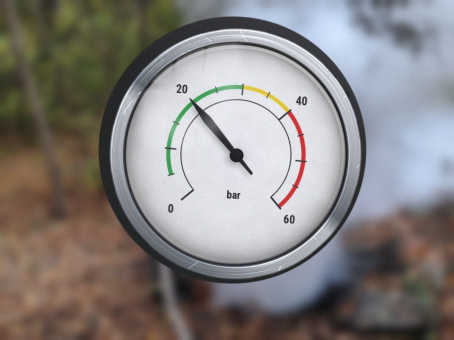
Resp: 20,bar
